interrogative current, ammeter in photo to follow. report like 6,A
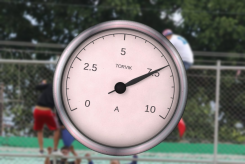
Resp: 7.5,A
